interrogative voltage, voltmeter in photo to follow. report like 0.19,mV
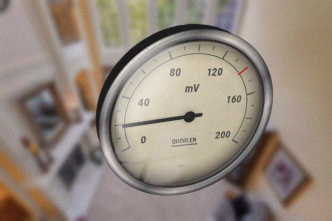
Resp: 20,mV
